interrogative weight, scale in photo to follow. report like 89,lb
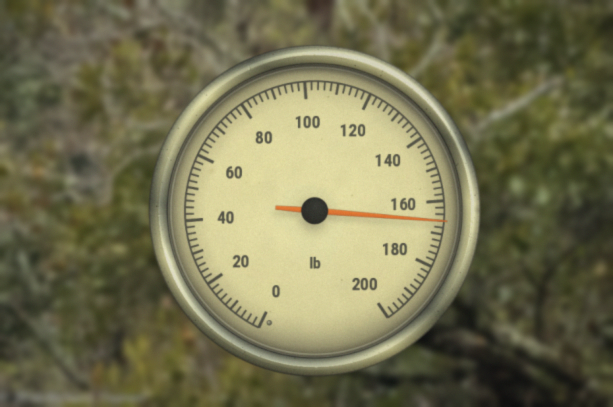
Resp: 166,lb
